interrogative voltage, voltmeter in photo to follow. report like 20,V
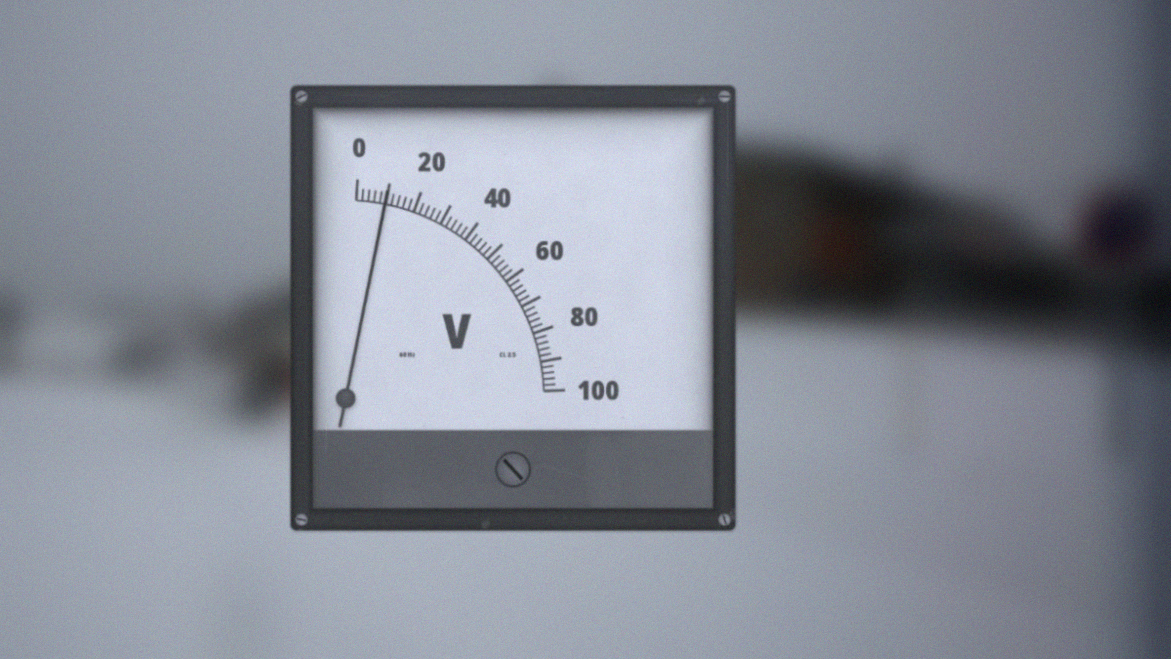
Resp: 10,V
